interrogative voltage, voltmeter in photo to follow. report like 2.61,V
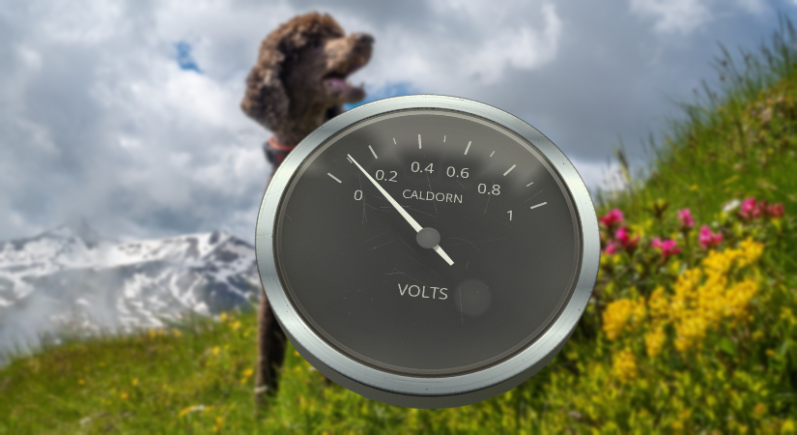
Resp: 0.1,V
